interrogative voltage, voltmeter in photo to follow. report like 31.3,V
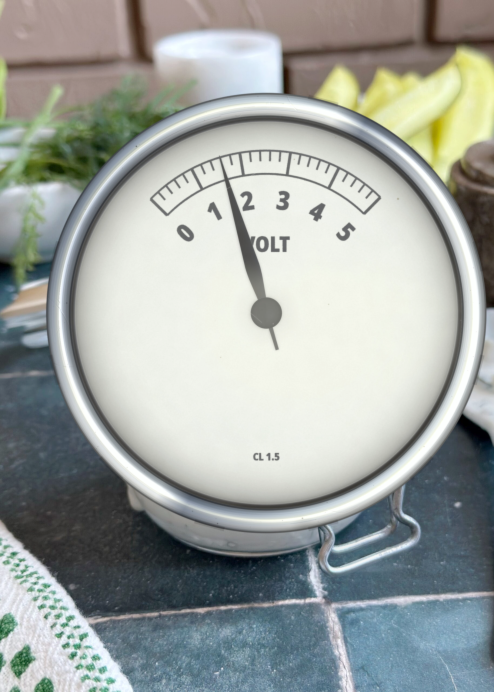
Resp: 1.6,V
